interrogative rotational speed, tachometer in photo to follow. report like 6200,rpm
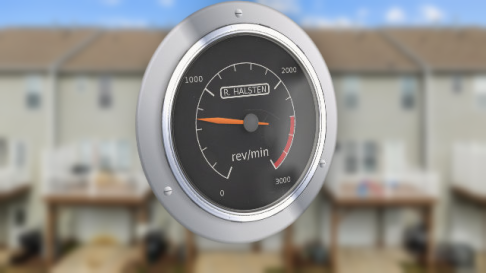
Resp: 700,rpm
